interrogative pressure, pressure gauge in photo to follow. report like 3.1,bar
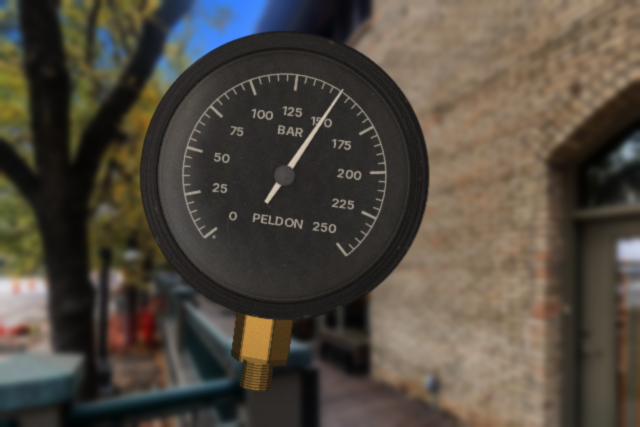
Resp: 150,bar
